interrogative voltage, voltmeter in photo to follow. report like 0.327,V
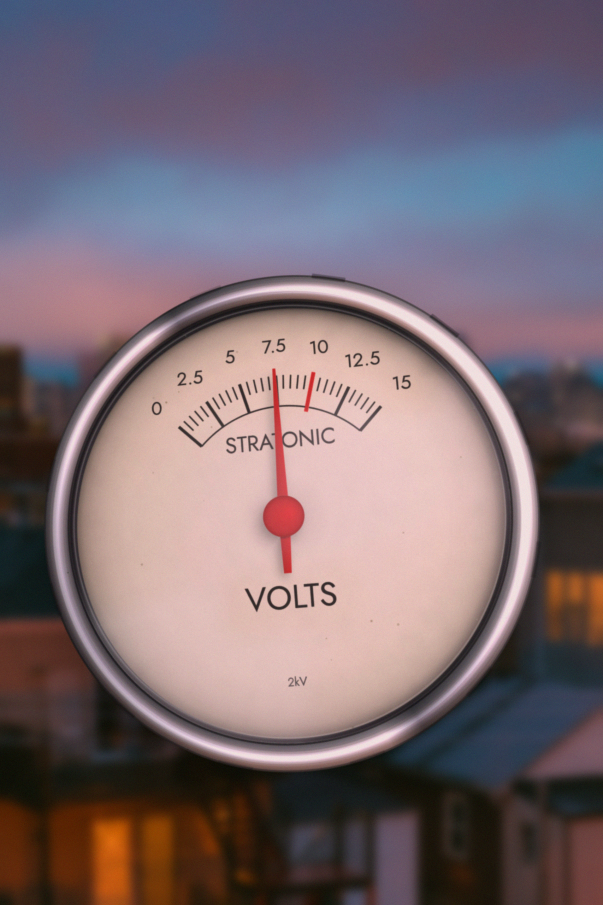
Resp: 7.5,V
